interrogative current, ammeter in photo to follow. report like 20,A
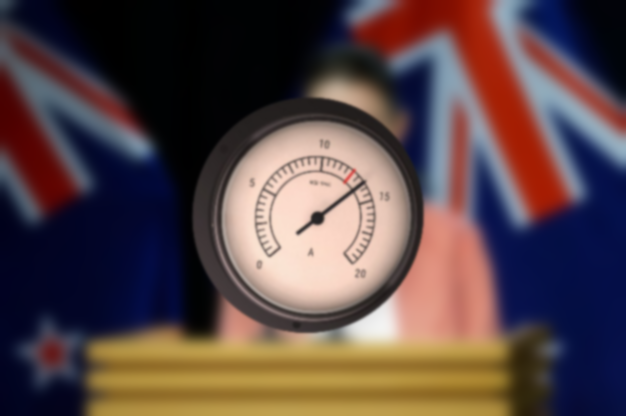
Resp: 13.5,A
